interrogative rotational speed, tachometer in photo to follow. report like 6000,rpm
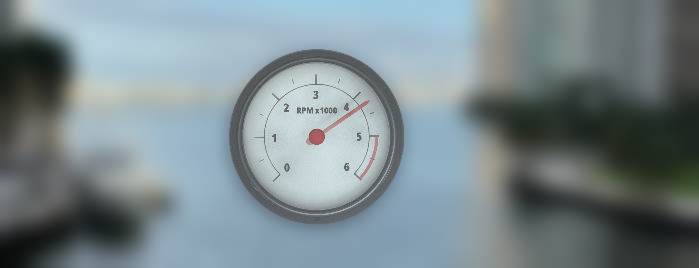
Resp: 4250,rpm
